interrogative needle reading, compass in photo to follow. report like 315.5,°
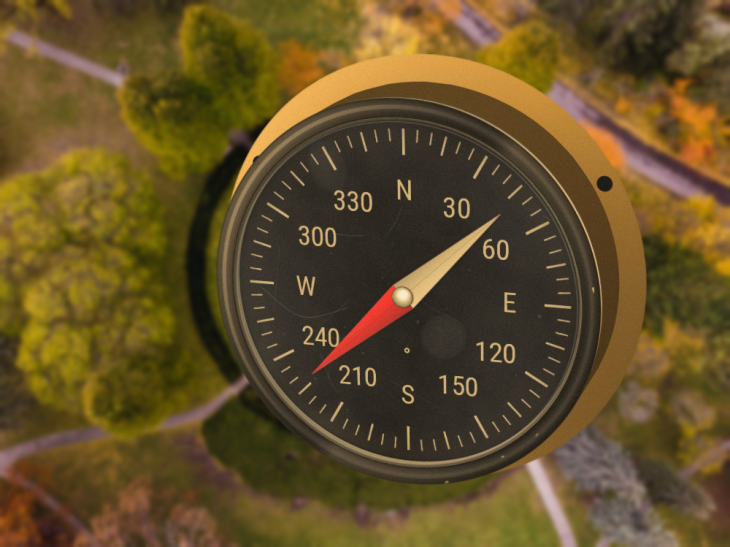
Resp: 227.5,°
